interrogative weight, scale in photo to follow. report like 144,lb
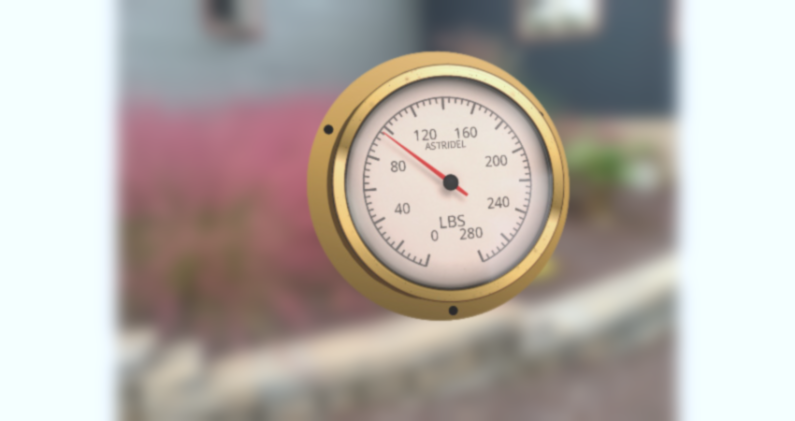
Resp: 96,lb
